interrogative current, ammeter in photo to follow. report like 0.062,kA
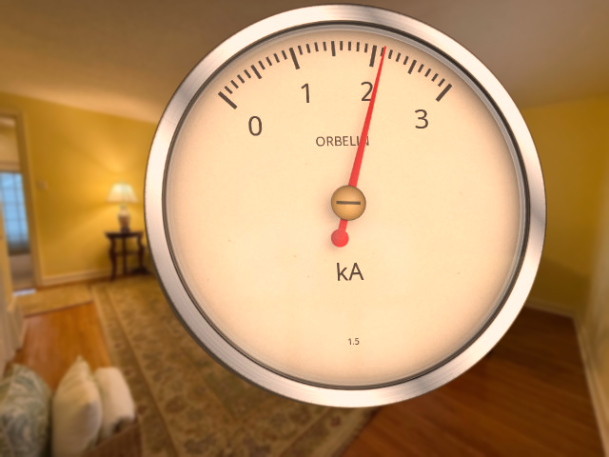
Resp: 2.1,kA
